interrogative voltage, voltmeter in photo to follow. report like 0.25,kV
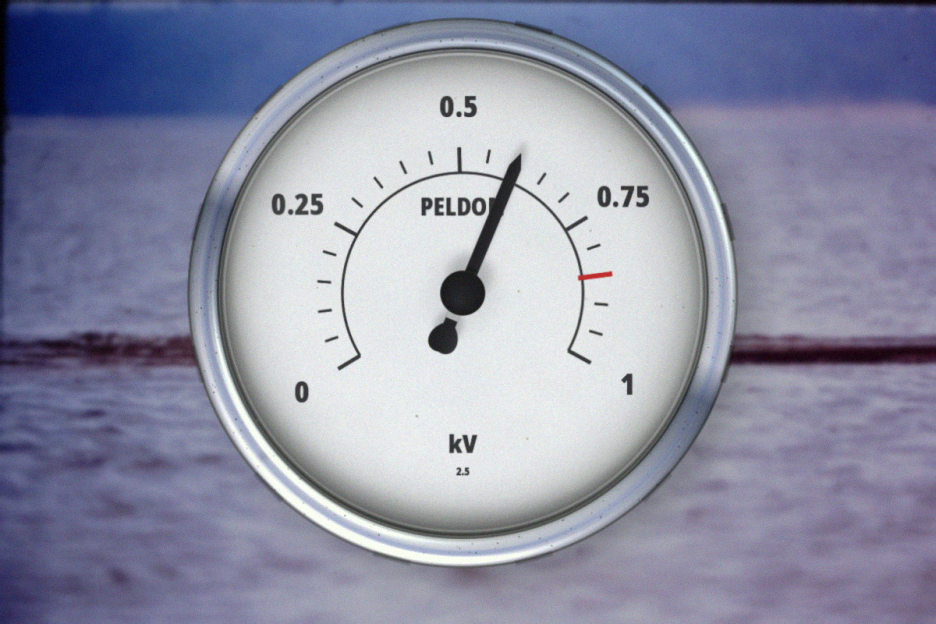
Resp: 0.6,kV
